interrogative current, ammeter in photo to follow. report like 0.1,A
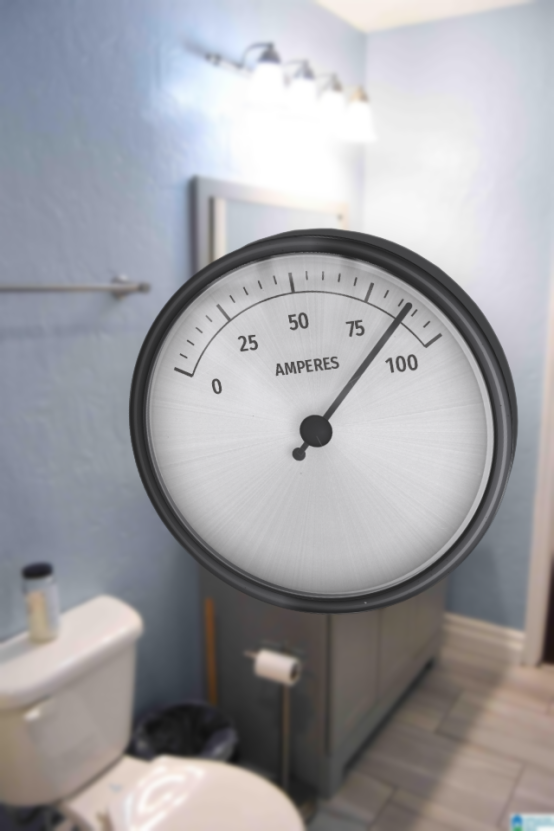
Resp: 87.5,A
